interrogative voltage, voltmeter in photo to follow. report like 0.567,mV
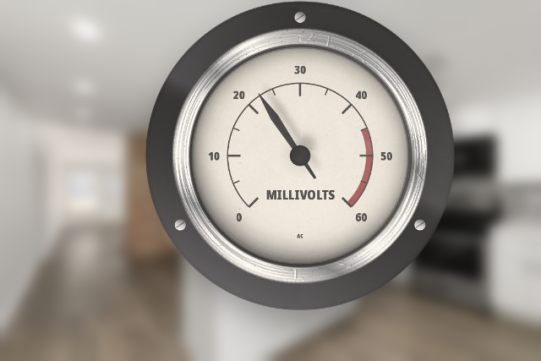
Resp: 22.5,mV
